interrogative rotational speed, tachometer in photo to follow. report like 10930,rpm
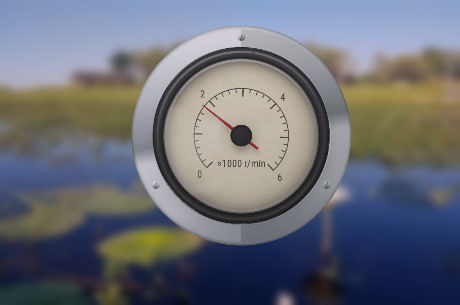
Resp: 1800,rpm
